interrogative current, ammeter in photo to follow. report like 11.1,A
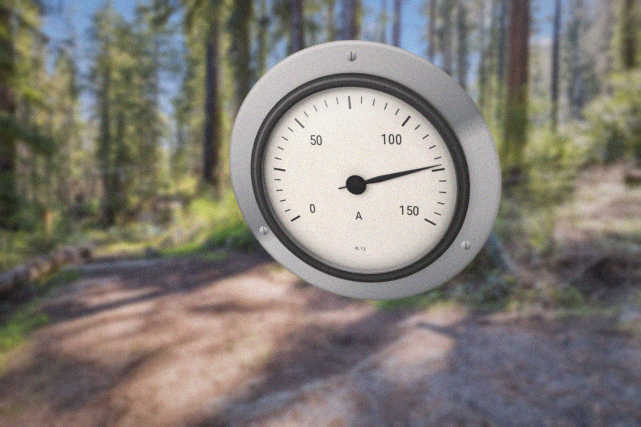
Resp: 122.5,A
